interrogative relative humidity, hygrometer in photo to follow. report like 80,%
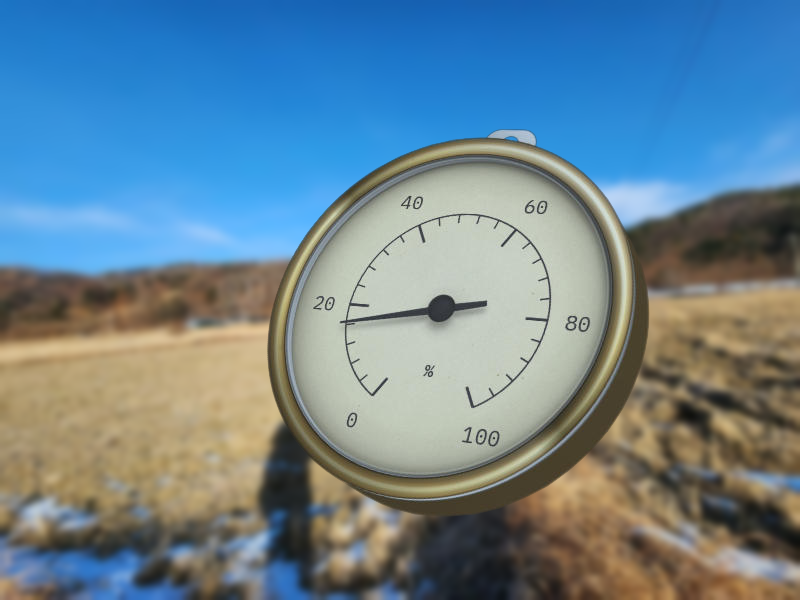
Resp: 16,%
